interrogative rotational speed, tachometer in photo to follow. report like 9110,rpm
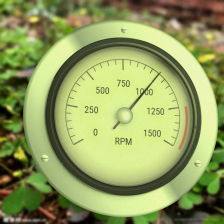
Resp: 1000,rpm
